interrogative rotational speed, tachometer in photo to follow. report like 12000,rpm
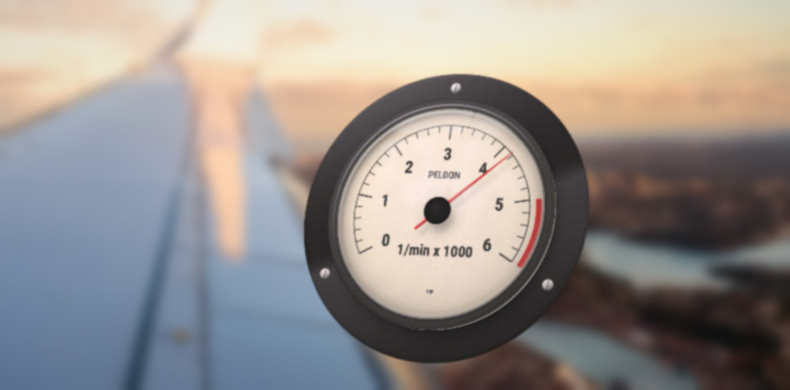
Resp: 4200,rpm
